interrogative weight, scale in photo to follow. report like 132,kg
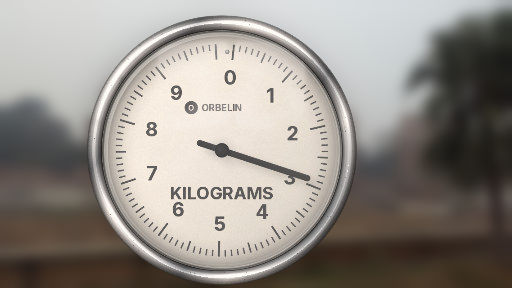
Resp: 2.9,kg
